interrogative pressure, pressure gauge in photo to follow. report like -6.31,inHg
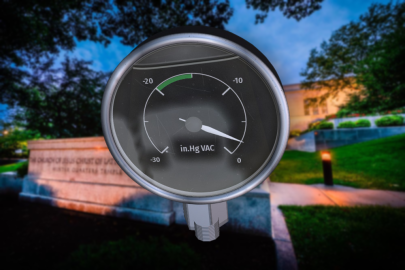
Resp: -2.5,inHg
